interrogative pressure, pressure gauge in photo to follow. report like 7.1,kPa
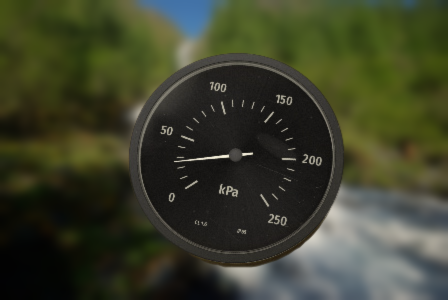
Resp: 25,kPa
